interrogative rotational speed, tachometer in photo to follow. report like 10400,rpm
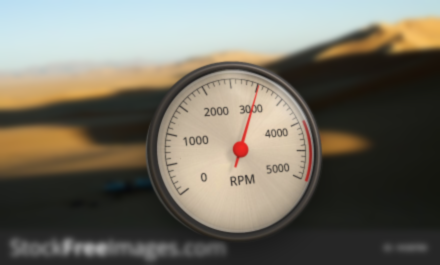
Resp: 3000,rpm
